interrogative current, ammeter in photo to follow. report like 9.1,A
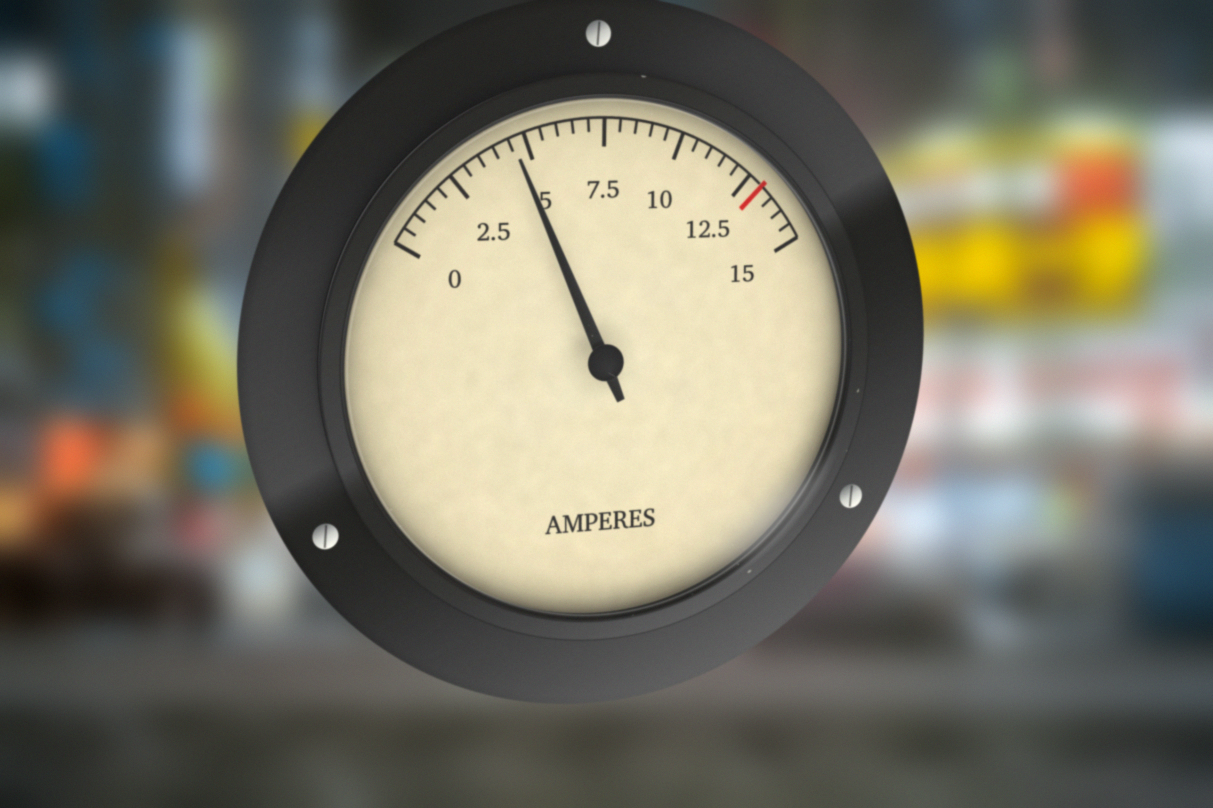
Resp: 4.5,A
